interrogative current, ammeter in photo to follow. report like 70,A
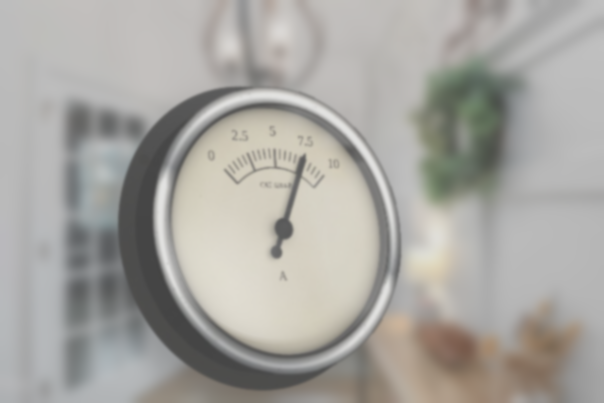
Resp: 7.5,A
